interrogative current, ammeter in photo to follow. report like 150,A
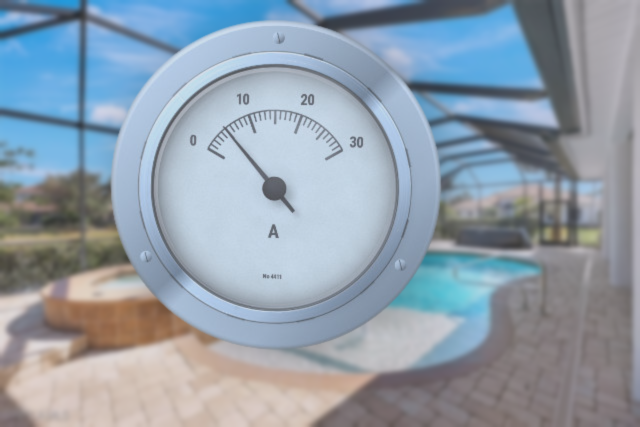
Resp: 5,A
